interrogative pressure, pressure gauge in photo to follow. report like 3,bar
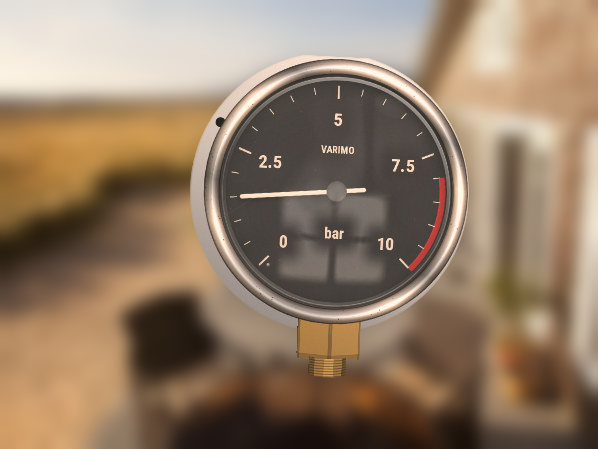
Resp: 1.5,bar
